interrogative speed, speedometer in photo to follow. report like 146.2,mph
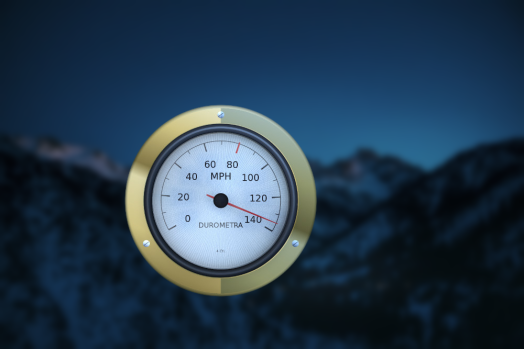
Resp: 135,mph
